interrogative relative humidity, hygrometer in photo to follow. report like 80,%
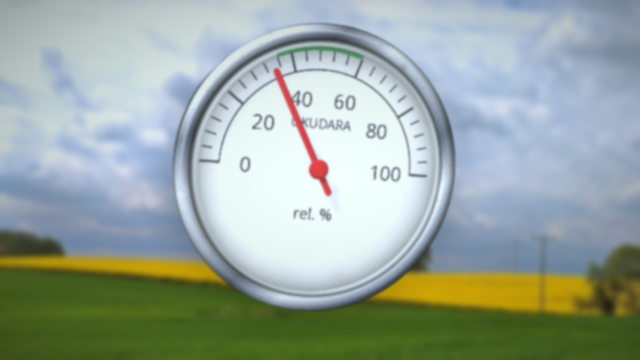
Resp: 34,%
